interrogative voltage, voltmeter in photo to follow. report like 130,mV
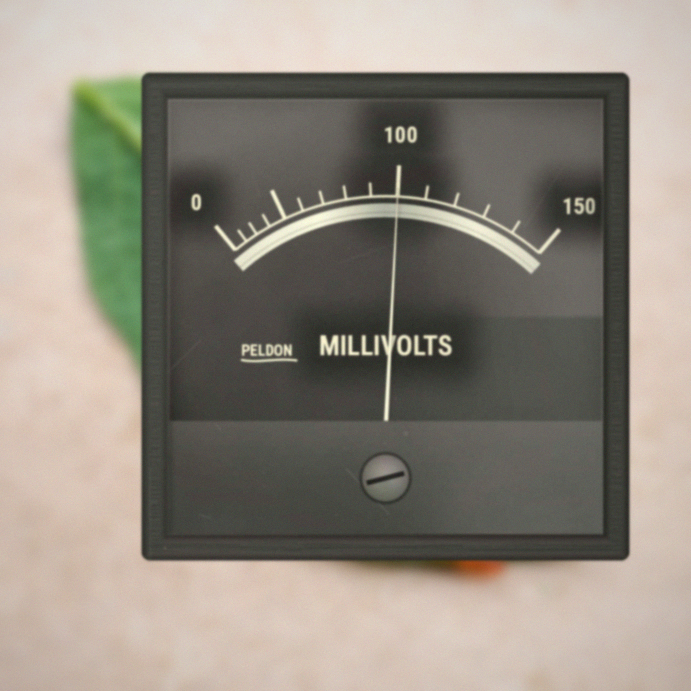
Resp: 100,mV
